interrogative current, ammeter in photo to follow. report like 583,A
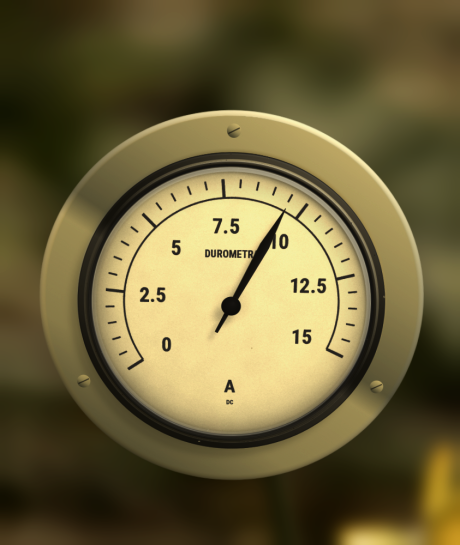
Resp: 9.5,A
